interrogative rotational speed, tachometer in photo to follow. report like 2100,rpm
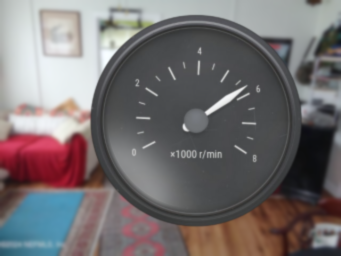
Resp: 5750,rpm
